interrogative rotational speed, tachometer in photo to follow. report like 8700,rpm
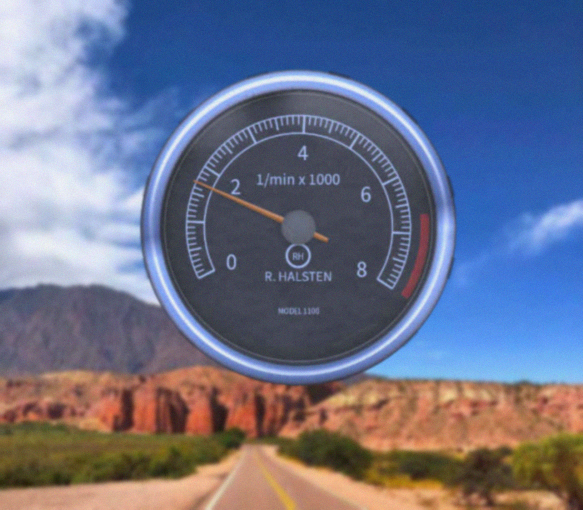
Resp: 1700,rpm
